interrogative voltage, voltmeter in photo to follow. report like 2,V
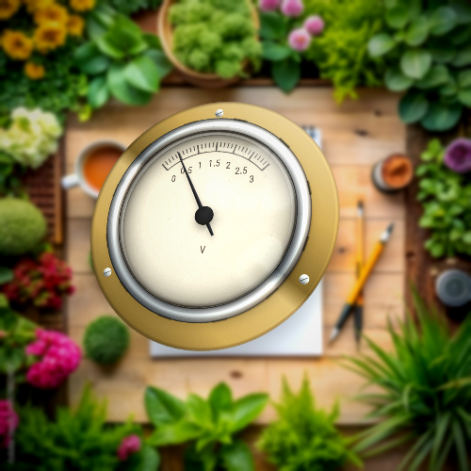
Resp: 0.5,V
